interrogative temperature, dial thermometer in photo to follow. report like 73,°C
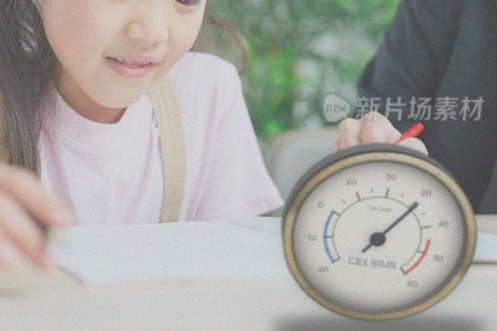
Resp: 30,°C
